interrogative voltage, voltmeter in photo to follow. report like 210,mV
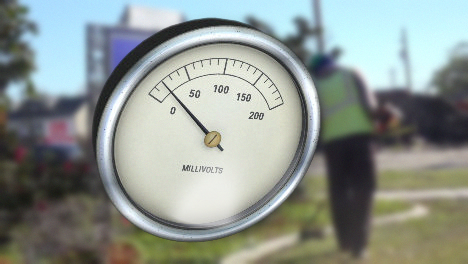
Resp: 20,mV
